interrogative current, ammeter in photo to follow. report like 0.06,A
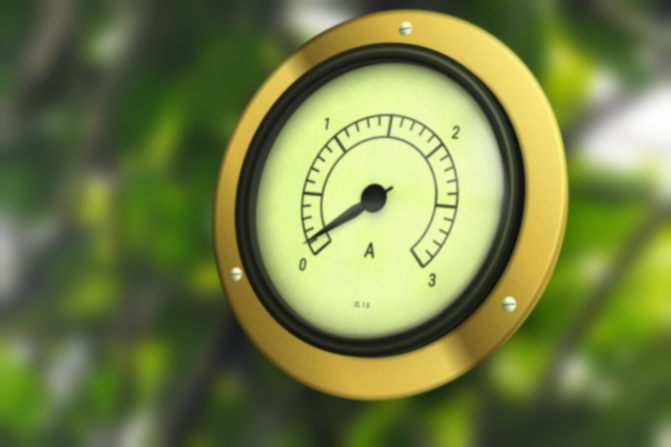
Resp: 0.1,A
